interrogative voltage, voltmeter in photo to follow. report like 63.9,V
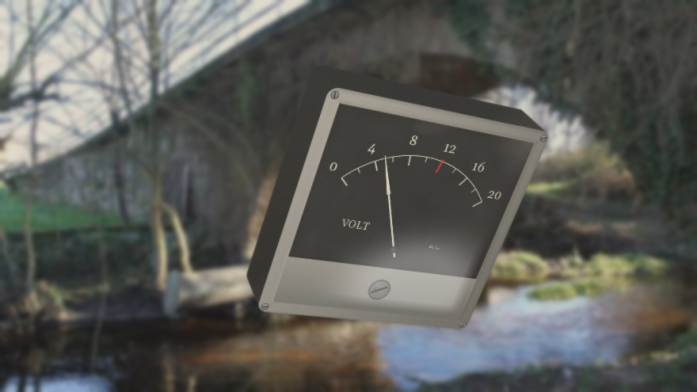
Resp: 5,V
